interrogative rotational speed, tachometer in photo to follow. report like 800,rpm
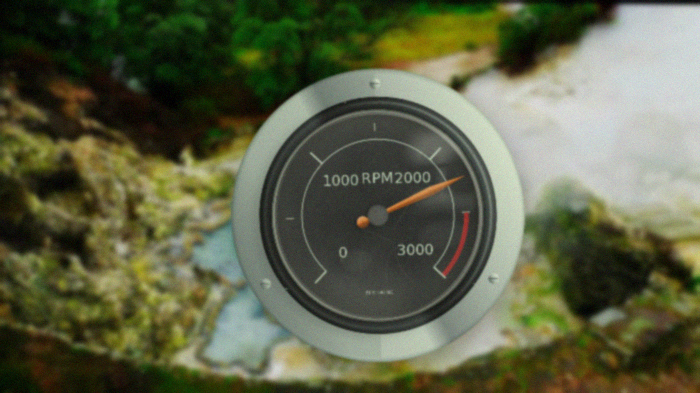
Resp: 2250,rpm
